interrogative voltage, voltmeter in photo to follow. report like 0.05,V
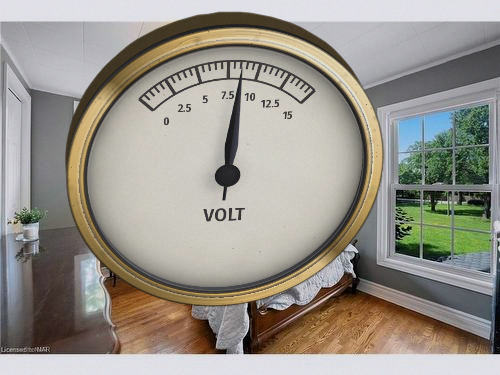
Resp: 8.5,V
